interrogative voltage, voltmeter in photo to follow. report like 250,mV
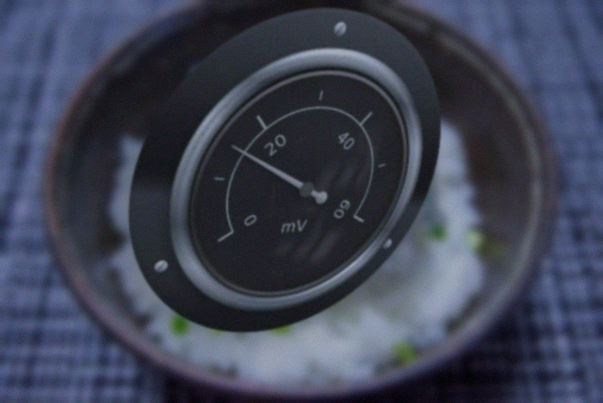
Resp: 15,mV
